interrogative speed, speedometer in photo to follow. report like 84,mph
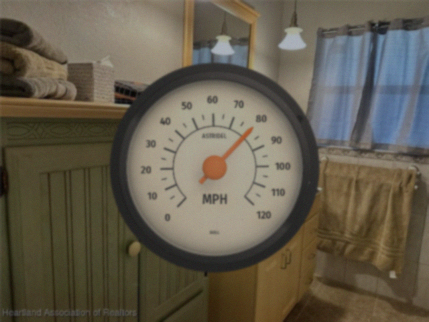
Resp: 80,mph
